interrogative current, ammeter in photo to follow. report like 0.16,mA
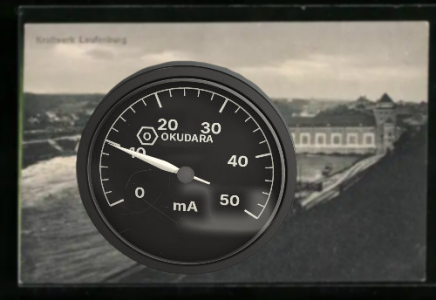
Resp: 10,mA
